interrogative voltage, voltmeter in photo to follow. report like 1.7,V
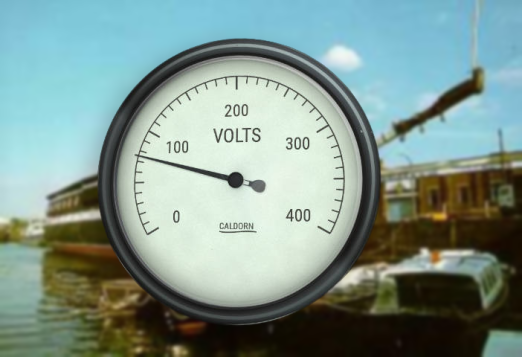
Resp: 75,V
